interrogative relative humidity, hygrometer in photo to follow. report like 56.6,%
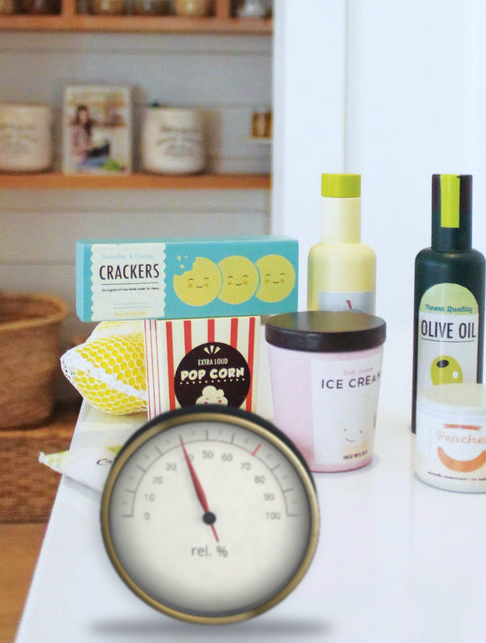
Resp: 40,%
